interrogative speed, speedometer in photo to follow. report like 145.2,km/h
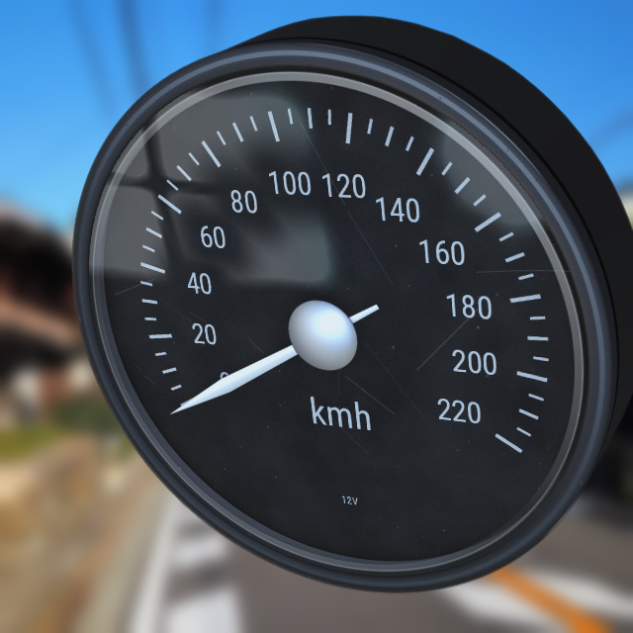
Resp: 0,km/h
